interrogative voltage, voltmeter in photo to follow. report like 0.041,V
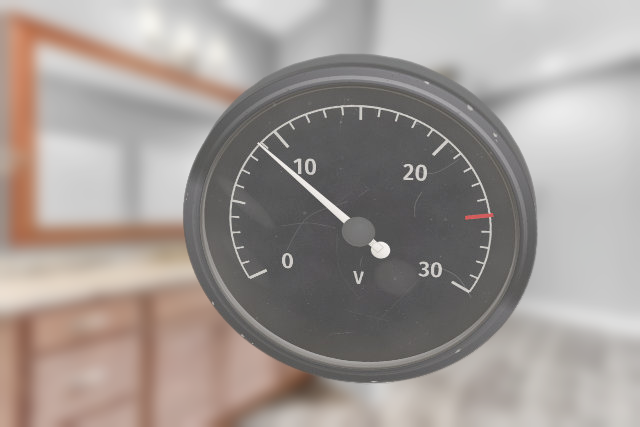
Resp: 9,V
